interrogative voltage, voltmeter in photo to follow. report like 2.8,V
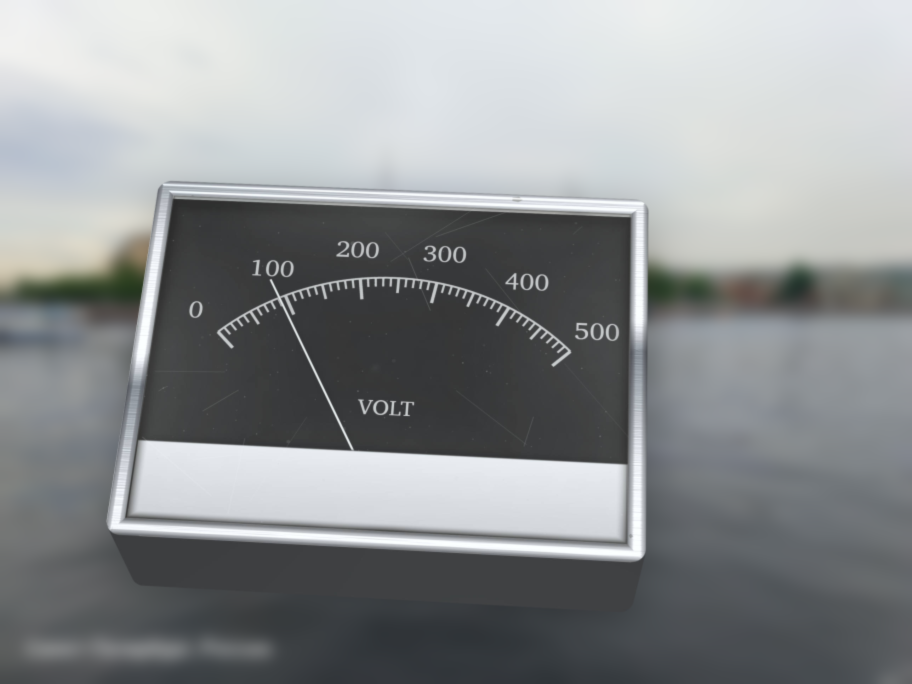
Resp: 90,V
